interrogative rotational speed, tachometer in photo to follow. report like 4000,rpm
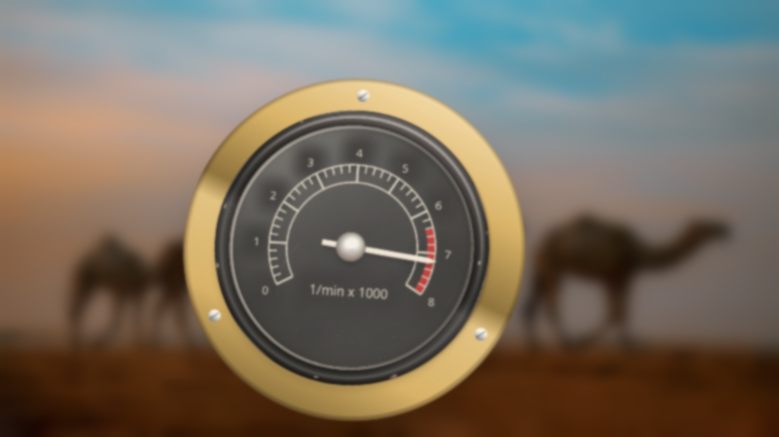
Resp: 7200,rpm
